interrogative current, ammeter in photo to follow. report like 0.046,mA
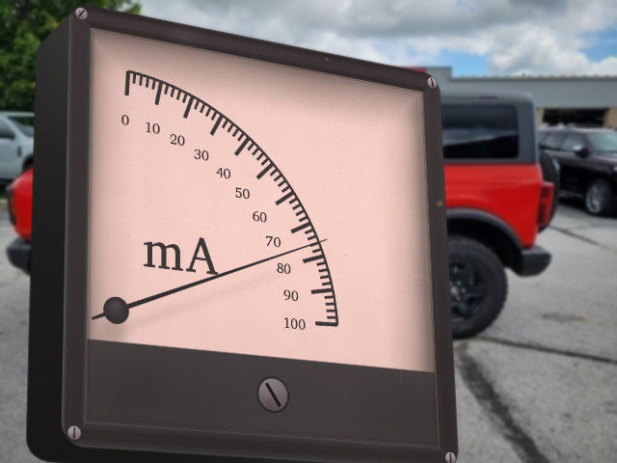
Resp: 76,mA
